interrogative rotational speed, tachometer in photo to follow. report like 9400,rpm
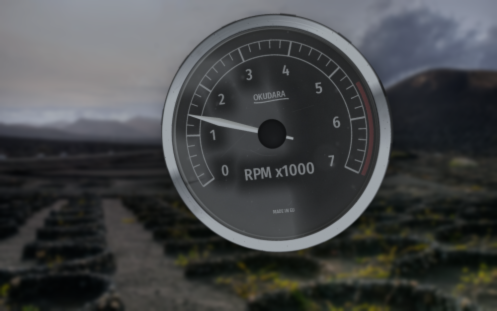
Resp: 1400,rpm
